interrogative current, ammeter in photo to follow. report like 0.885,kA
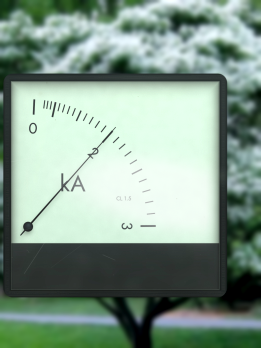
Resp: 2,kA
